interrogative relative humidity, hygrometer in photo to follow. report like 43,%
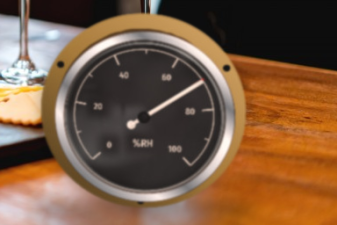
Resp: 70,%
